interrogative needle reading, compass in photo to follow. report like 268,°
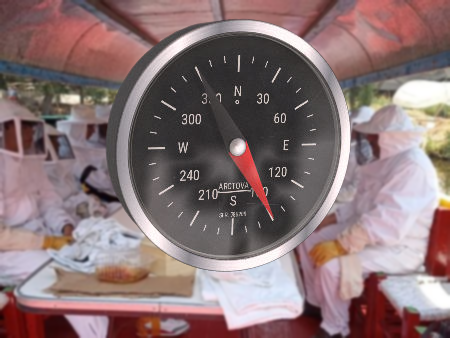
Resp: 150,°
